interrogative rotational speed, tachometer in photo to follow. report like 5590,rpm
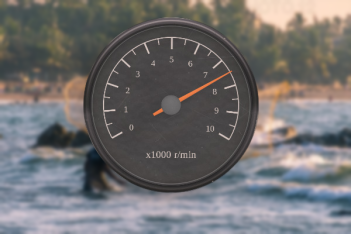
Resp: 7500,rpm
